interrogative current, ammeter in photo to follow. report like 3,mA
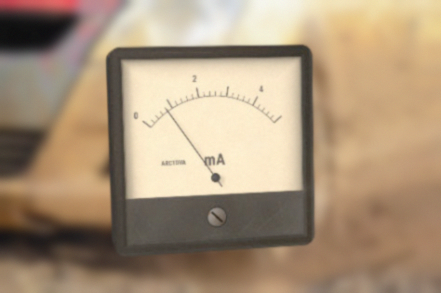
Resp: 0.8,mA
